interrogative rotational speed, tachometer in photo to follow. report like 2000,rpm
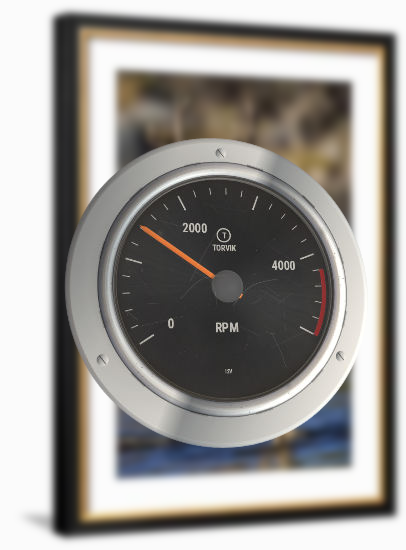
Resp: 1400,rpm
